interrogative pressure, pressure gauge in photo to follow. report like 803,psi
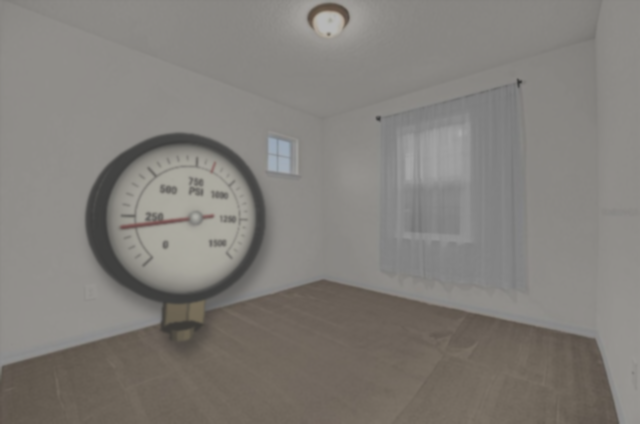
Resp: 200,psi
